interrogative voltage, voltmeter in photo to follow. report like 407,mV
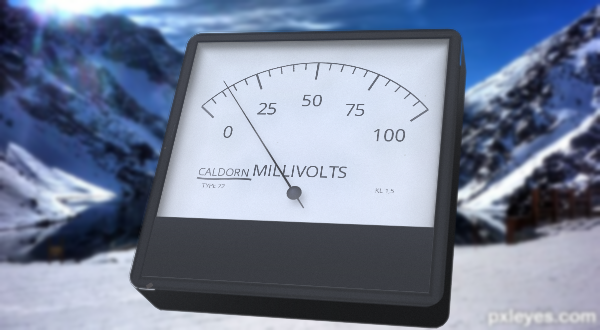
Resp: 12.5,mV
